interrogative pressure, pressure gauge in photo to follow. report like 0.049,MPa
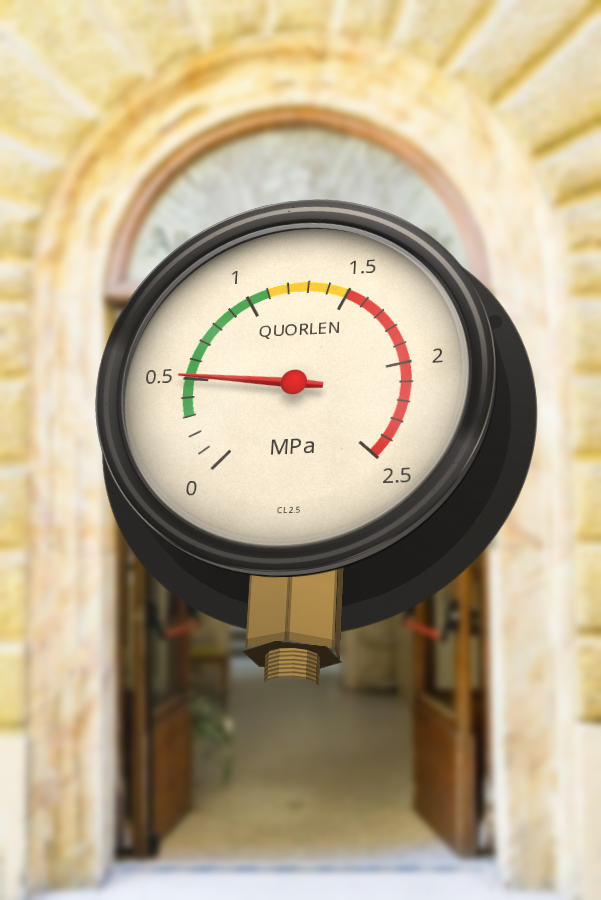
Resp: 0.5,MPa
